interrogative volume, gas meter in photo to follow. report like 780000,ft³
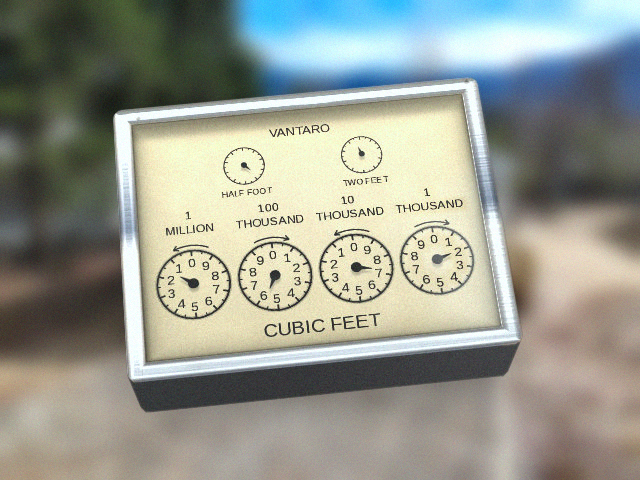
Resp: 157200,ft³
